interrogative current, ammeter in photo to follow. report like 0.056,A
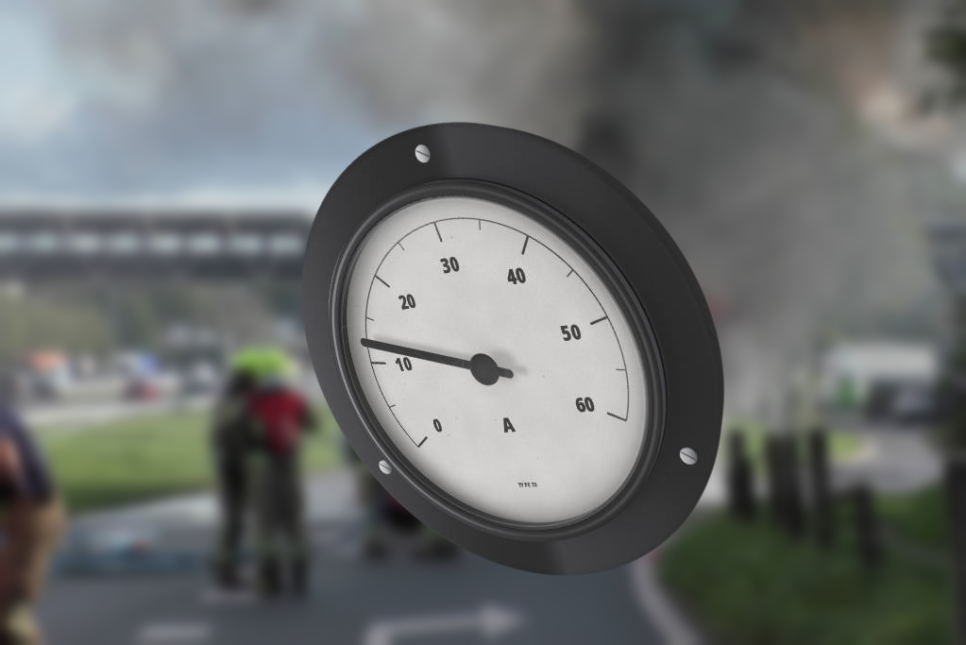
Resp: 12.5,A
